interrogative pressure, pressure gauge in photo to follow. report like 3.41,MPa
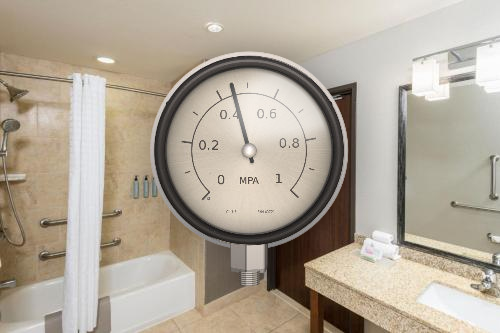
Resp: 0.45,MPa
